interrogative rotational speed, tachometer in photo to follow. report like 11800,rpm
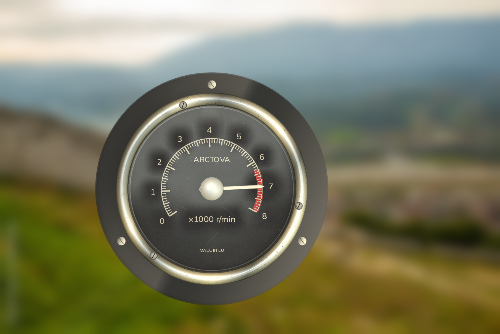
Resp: 7000,rpm
